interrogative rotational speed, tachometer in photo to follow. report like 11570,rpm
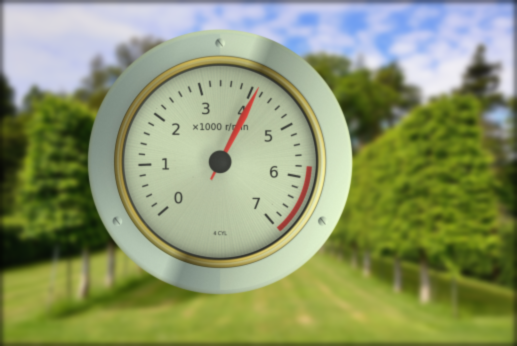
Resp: 4100,rpm
